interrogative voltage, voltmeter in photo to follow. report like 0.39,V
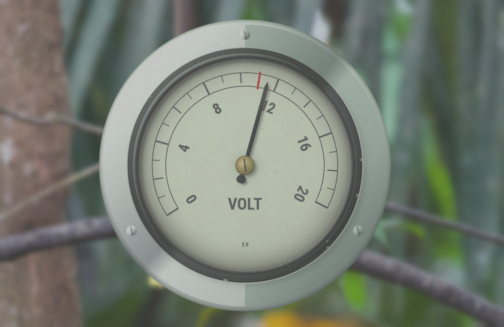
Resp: 11.5,V
